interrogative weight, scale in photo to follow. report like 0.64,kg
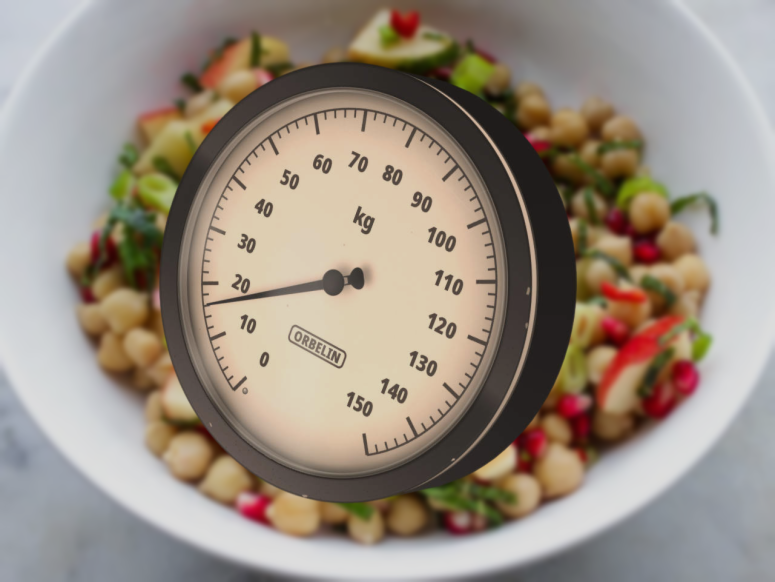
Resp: 16,kg
